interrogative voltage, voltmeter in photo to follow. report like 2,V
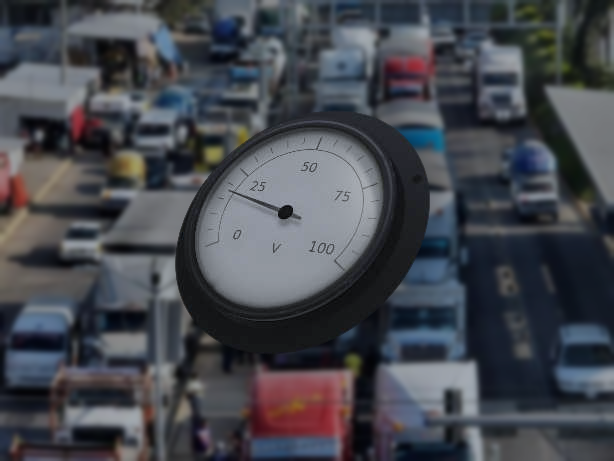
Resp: 17.5,V
